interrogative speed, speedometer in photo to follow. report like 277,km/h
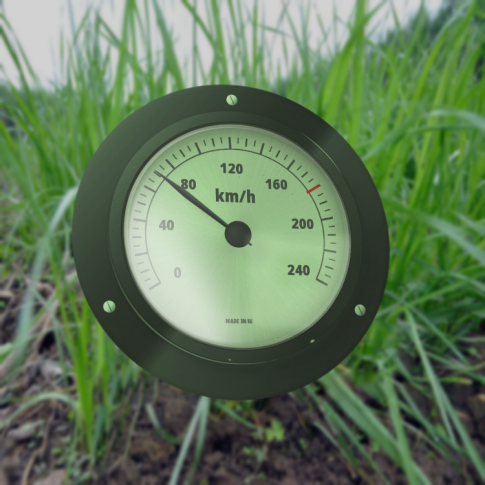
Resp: 70,km/h
